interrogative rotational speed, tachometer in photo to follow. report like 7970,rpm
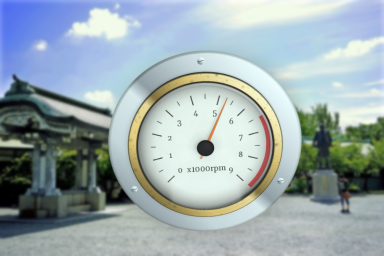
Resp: 5250,rpm
